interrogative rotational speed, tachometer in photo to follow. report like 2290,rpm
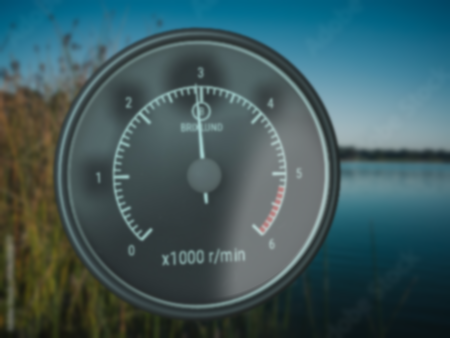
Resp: 2900,rpm
